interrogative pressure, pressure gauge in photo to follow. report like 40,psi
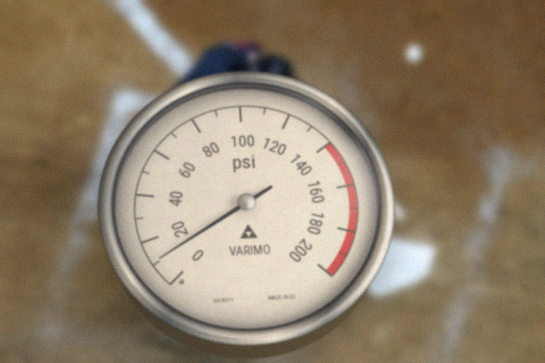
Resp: 10,psi
